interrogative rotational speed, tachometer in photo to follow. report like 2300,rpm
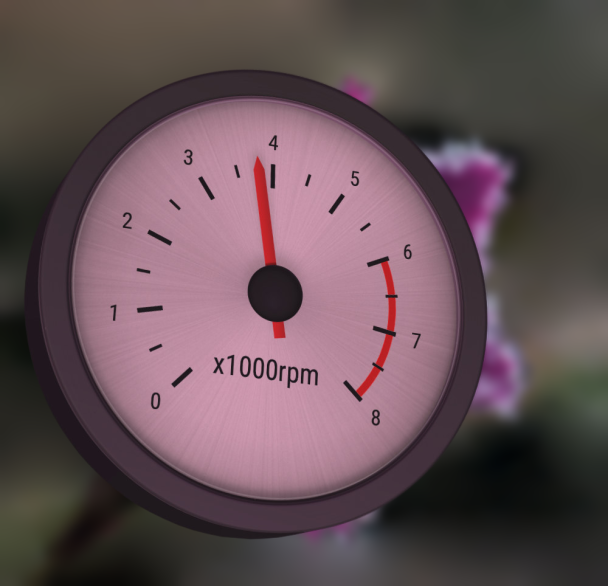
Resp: 3750,rpm
